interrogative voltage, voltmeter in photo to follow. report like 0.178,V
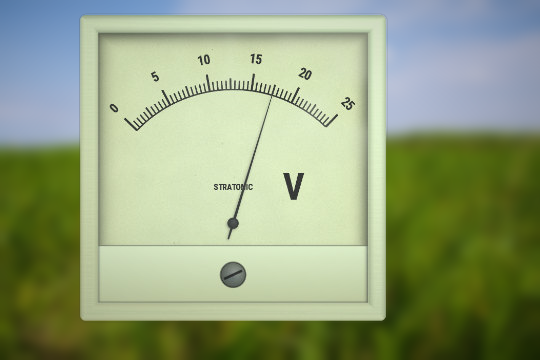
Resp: 17.5,V
